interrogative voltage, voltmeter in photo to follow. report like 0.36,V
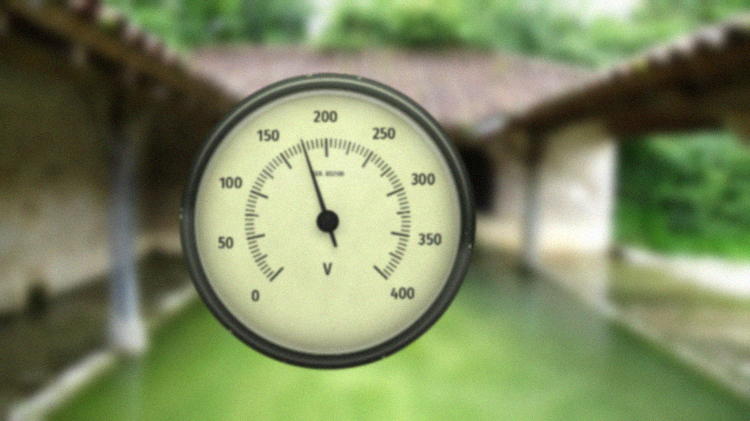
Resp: 175,V
